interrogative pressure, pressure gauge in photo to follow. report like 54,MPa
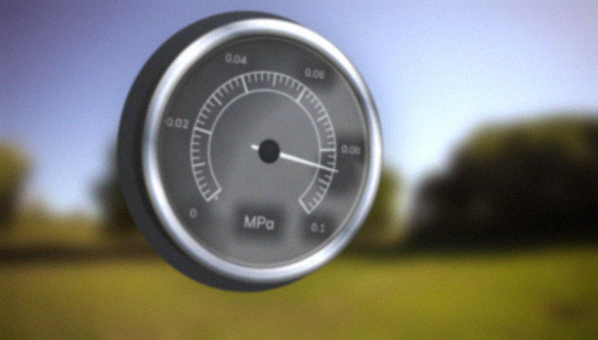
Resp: 0.086,MPa
